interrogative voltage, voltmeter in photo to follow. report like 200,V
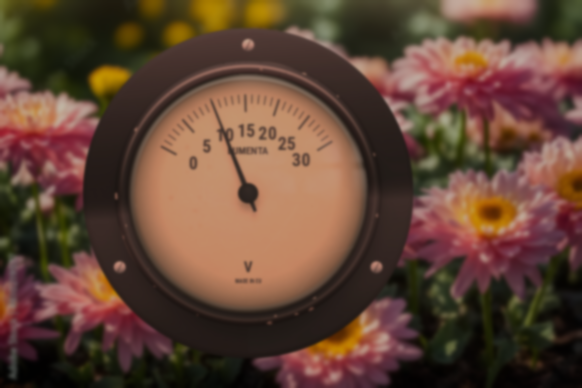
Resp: 10,V
